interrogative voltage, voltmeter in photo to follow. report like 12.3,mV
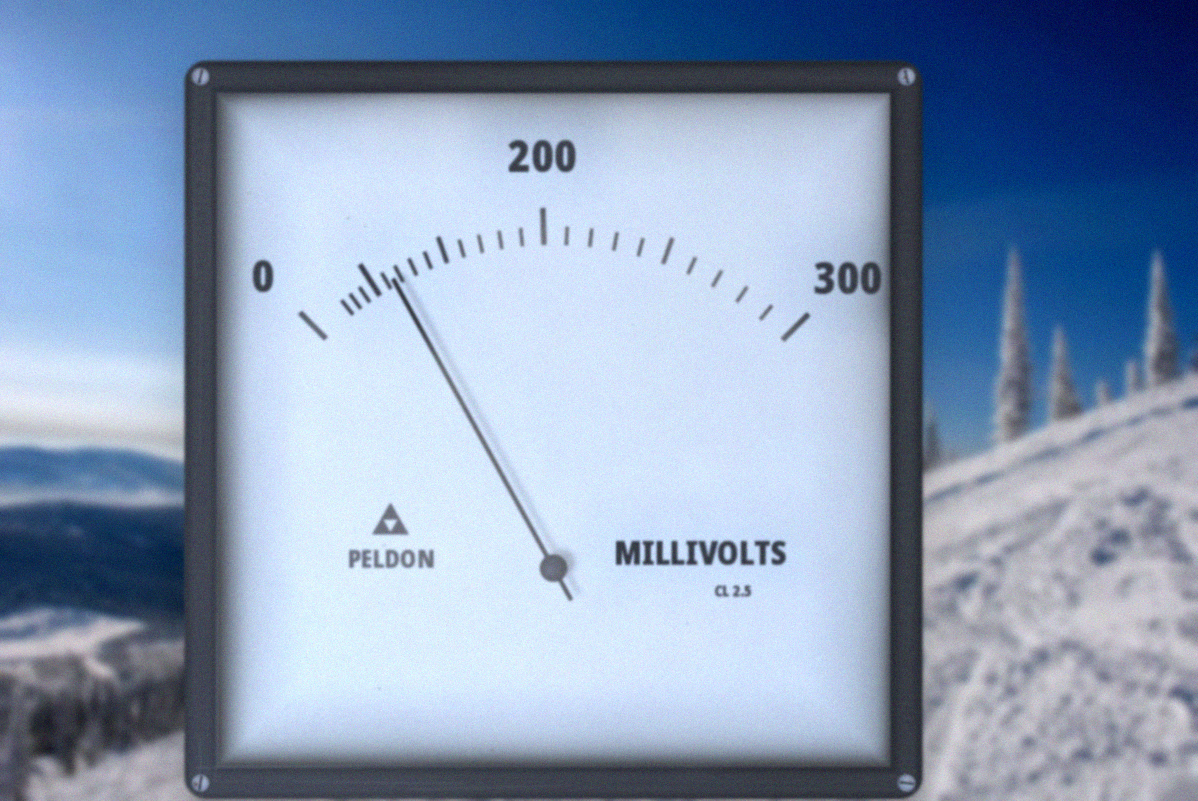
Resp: 115,mV
